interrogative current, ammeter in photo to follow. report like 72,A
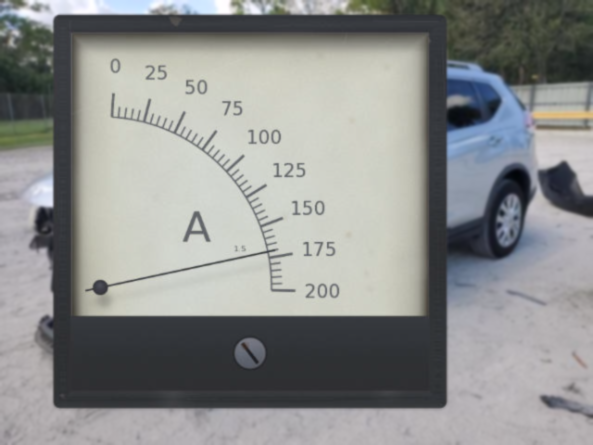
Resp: 170,A
